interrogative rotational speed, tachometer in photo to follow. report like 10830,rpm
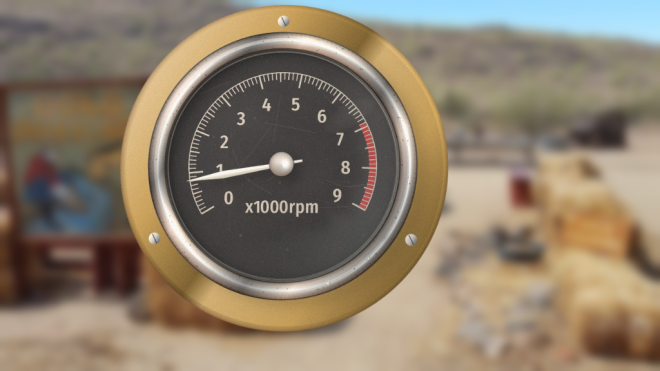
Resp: 800,rpm
